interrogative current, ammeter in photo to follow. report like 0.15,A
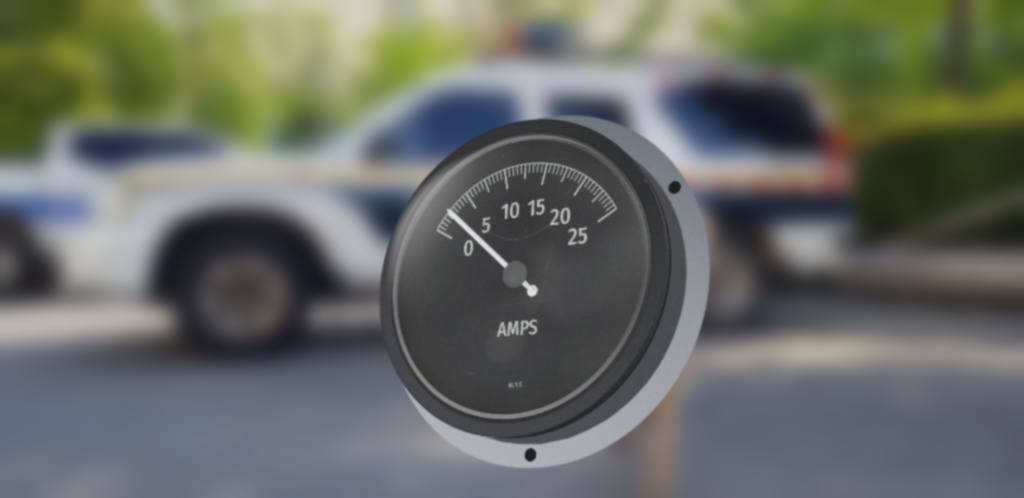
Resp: 2.5,A
